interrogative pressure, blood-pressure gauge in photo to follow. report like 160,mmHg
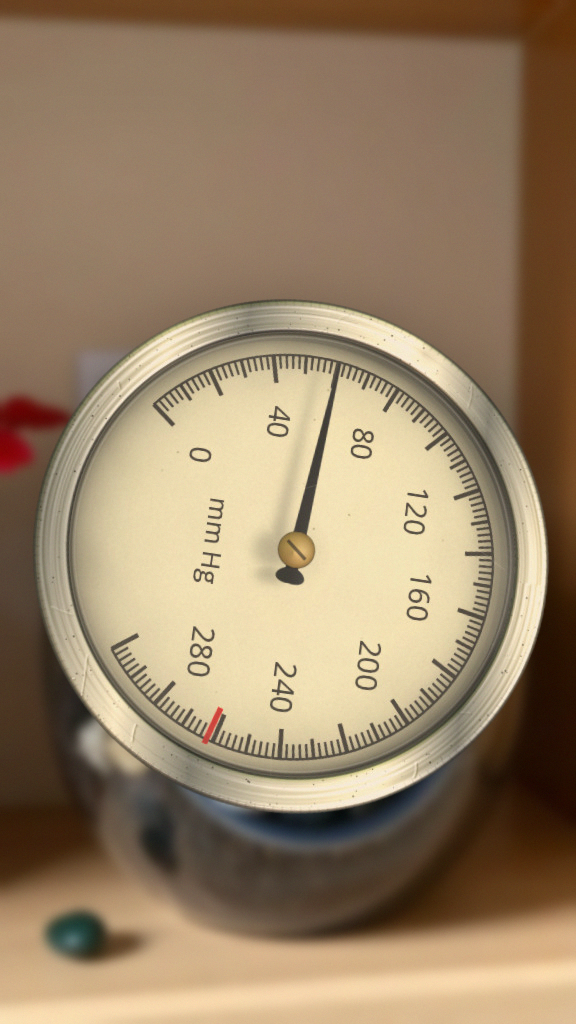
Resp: 60,mmHg
